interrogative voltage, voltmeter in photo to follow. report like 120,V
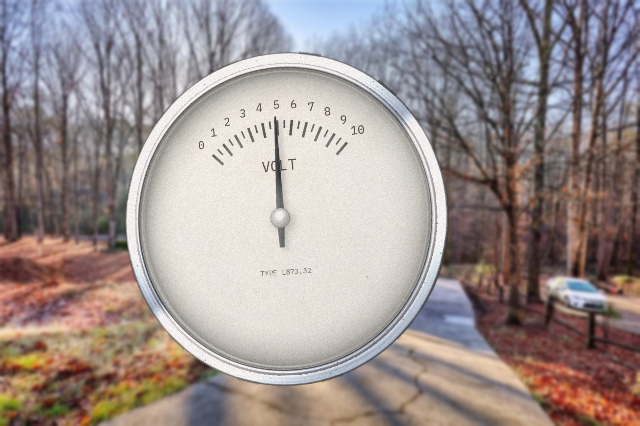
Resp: 5,V
